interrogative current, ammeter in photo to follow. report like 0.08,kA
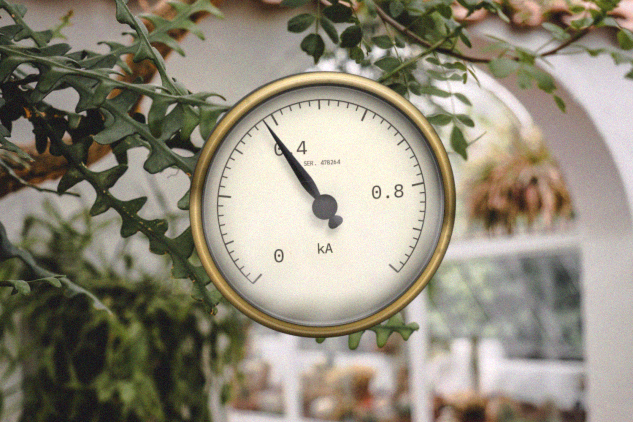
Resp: 0.38,kA
